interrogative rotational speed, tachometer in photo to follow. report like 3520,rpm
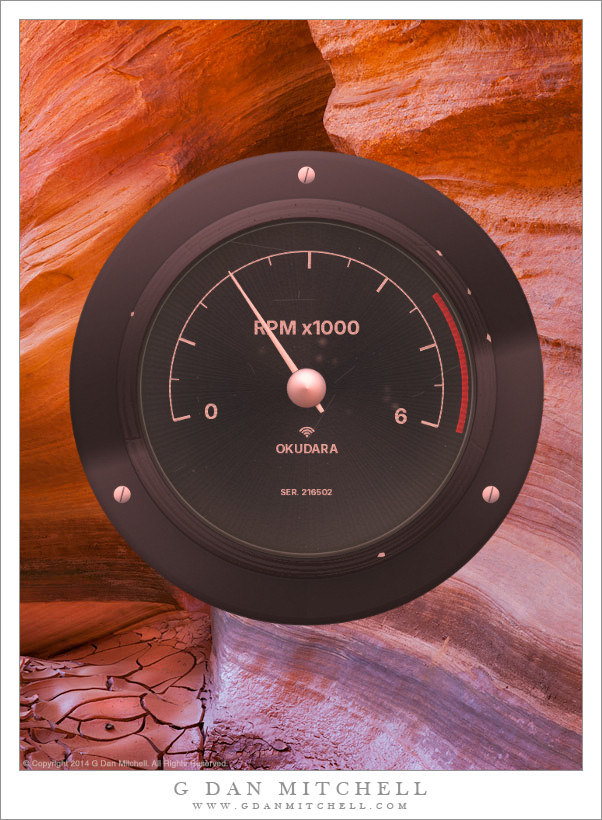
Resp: 2000,rpm
